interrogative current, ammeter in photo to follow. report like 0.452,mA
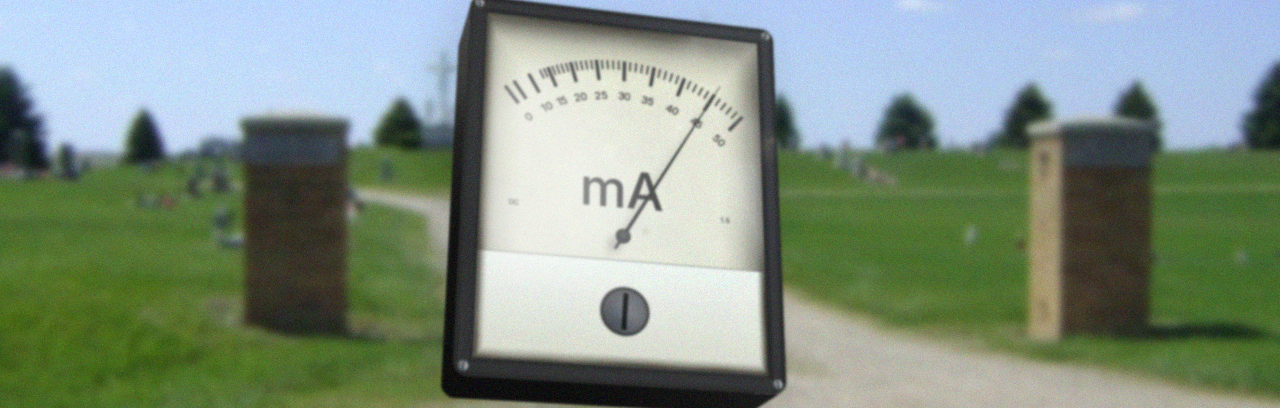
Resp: 45,mA
